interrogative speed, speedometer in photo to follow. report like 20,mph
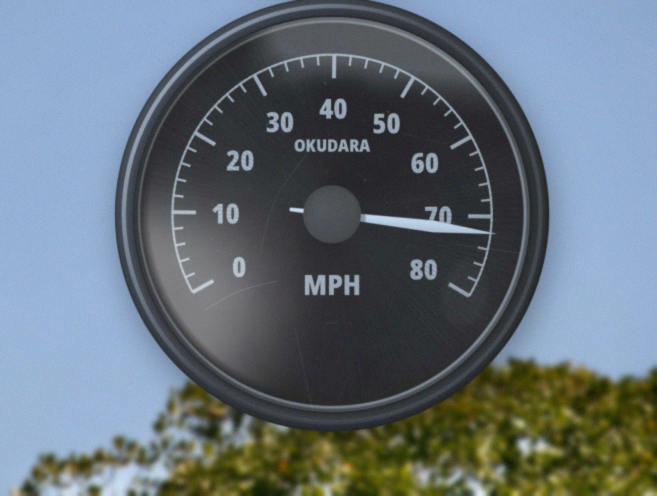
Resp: 72,mph
